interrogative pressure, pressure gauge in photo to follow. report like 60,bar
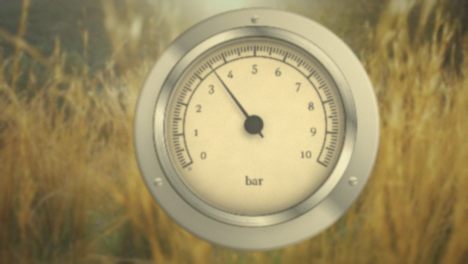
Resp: 3.5,bar
